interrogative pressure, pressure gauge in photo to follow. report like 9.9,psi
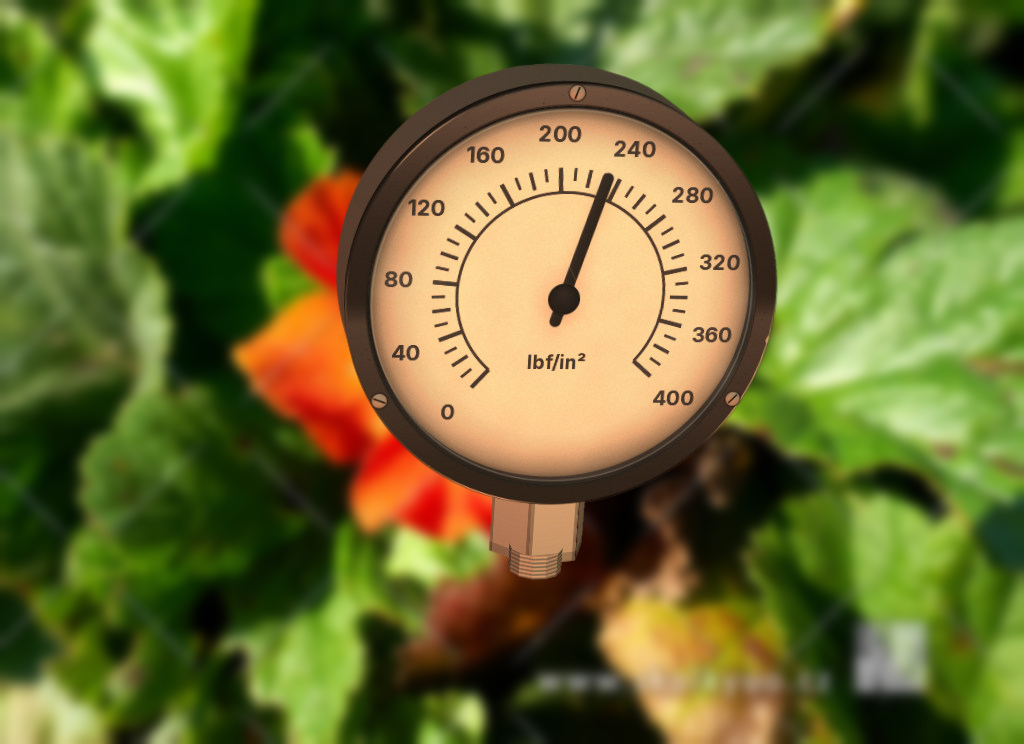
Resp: 230,psi
